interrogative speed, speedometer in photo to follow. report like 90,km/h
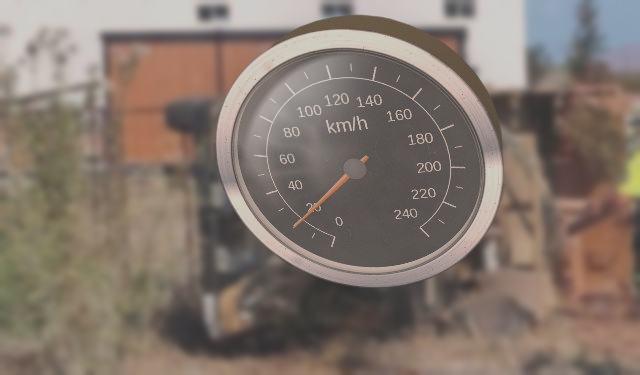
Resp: 20,km/h
